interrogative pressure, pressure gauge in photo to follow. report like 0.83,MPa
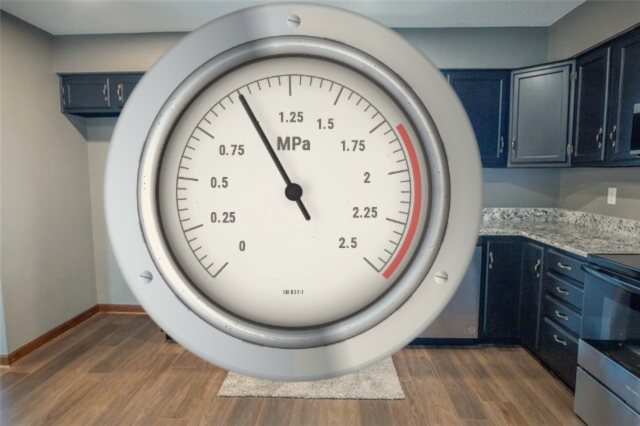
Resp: 1,MPa
